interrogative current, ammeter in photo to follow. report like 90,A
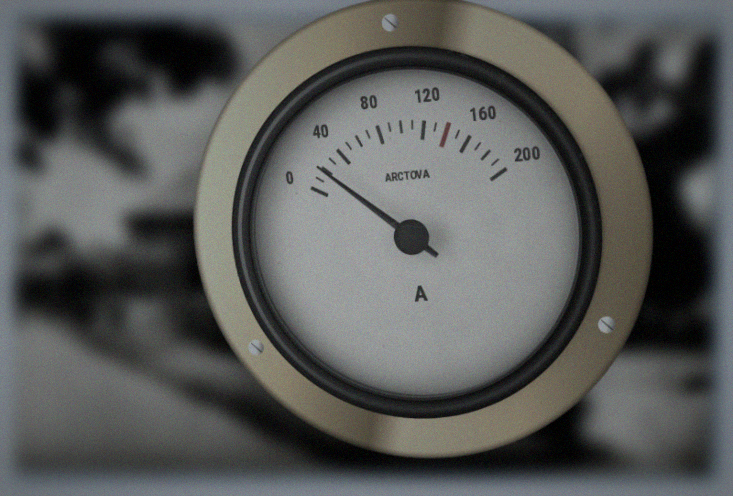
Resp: 20,A
